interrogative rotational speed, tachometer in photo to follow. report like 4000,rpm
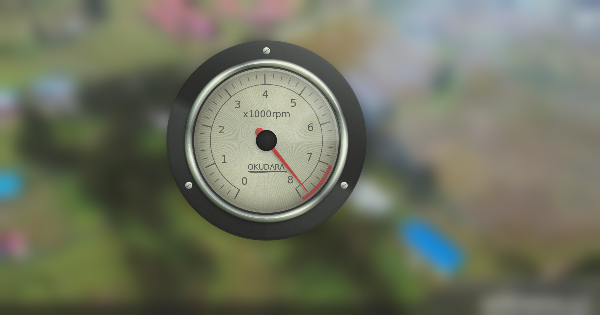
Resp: 7800,rpm
